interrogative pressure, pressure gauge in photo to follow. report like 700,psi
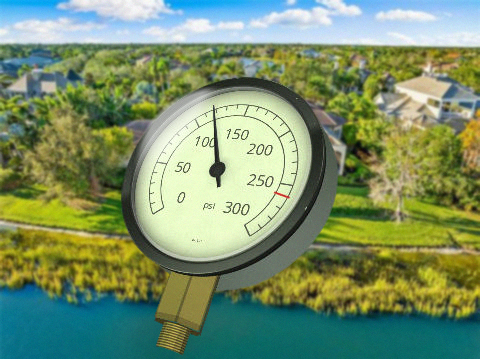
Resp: 120,psi
